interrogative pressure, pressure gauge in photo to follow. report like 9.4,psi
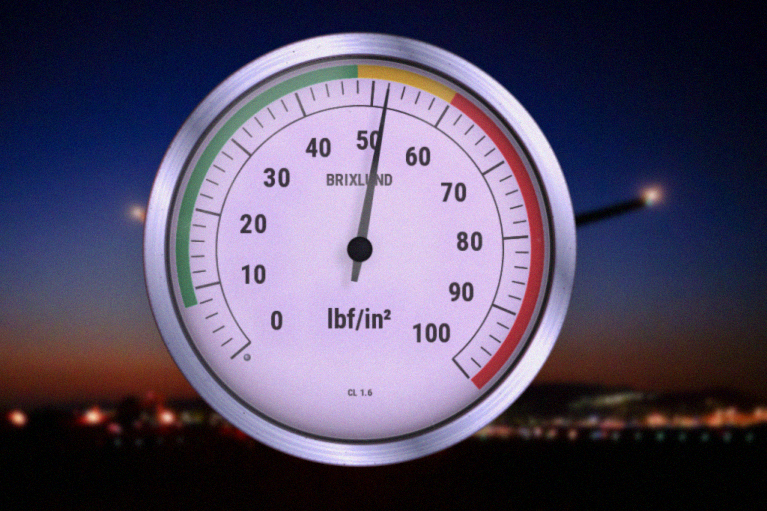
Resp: 52,psi
